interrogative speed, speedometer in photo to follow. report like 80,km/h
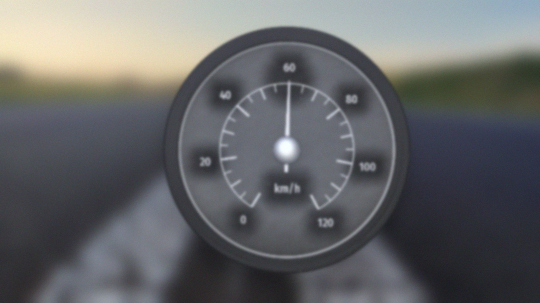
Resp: 60,km/h
